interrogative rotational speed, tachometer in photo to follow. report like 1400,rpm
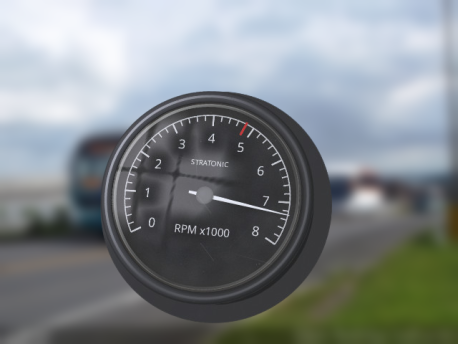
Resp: 7300,rpm
